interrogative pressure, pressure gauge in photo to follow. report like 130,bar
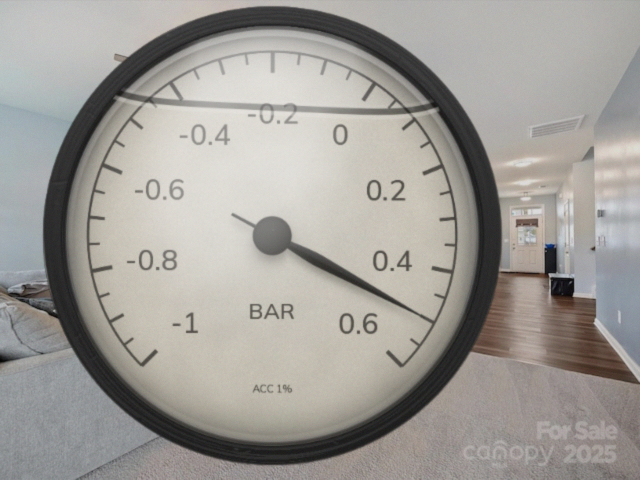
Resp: 0.5,bar
